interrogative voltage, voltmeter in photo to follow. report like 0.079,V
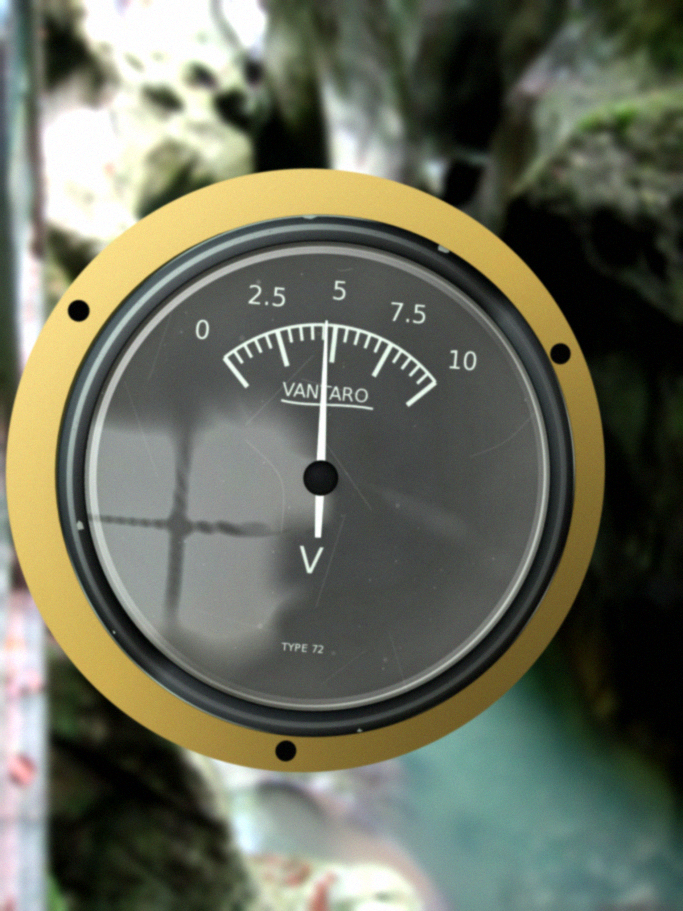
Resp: 4.5,V
